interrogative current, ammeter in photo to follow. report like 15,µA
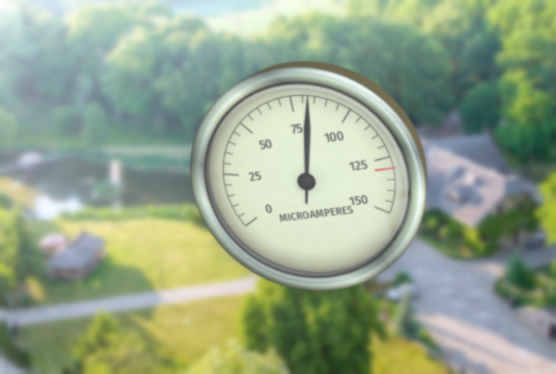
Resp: 82.5,µA
